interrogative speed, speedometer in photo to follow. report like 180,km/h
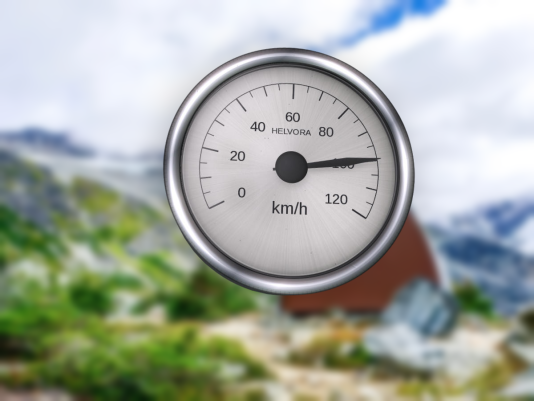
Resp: 100,km/h
